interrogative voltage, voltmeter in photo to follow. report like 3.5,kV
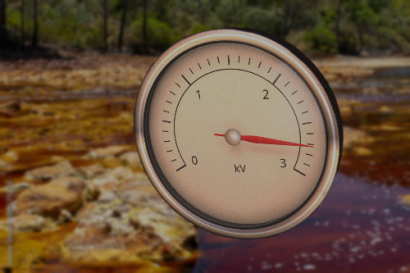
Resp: 2.7,kV
